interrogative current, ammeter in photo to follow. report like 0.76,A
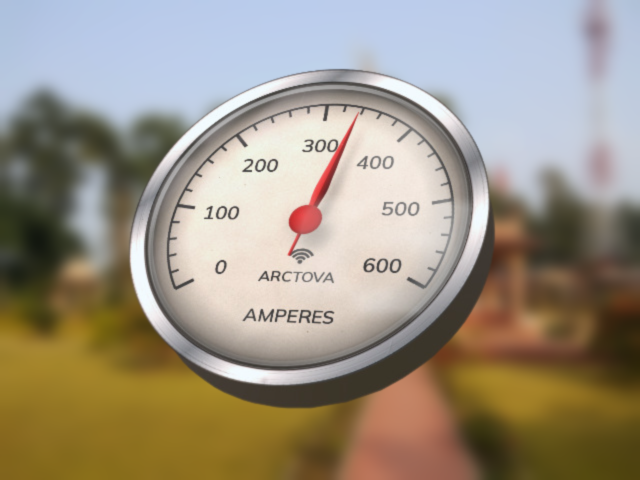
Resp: 340,A
